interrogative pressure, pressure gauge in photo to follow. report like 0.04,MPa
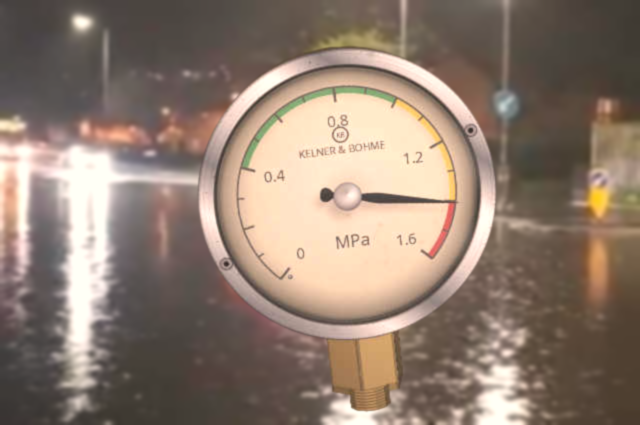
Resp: 1.4,MPa
